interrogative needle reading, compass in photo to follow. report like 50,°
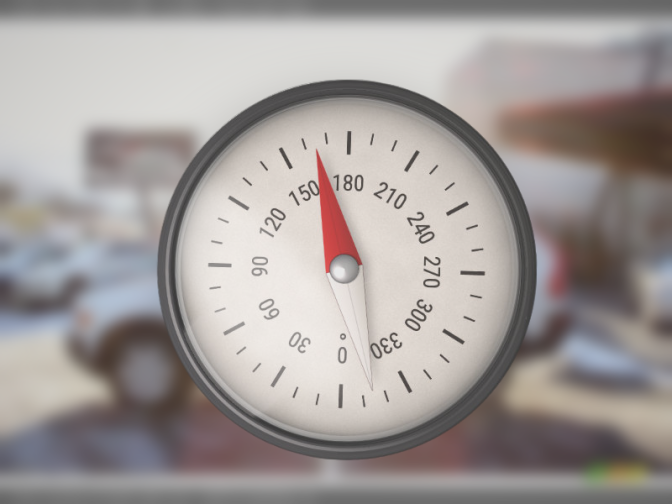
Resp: 165,°
